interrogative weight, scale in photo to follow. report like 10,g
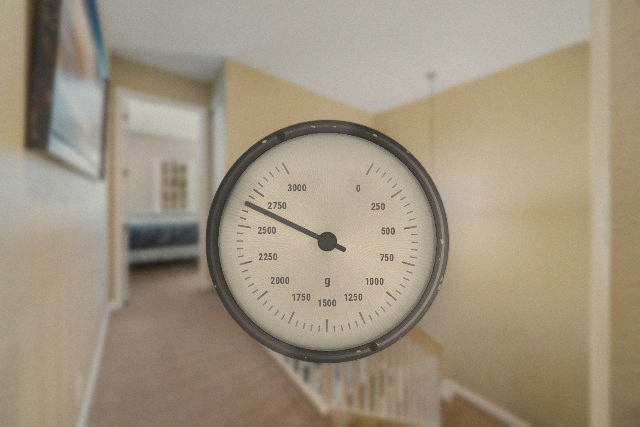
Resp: 2650,g
